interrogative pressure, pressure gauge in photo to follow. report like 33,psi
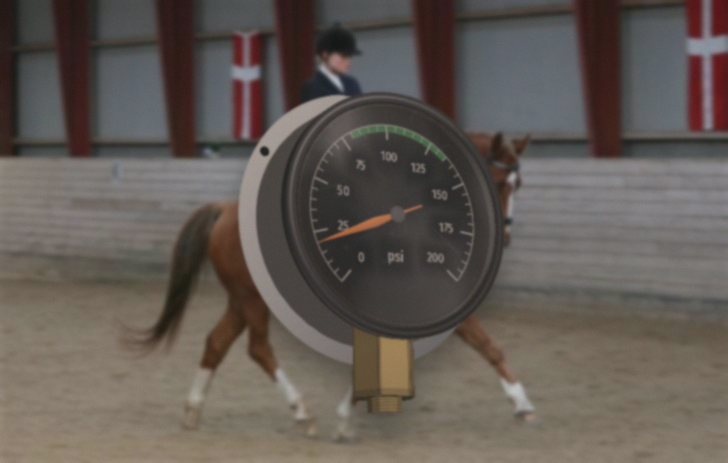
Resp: 20,psi
